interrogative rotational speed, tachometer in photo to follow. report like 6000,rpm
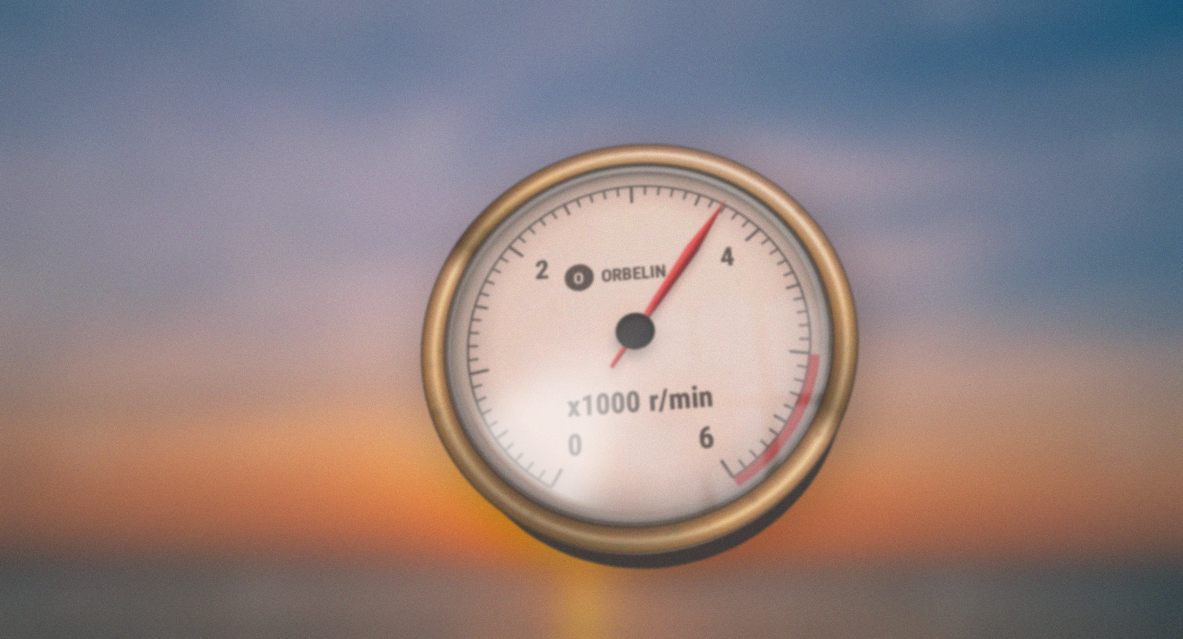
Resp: 3700,rpm
